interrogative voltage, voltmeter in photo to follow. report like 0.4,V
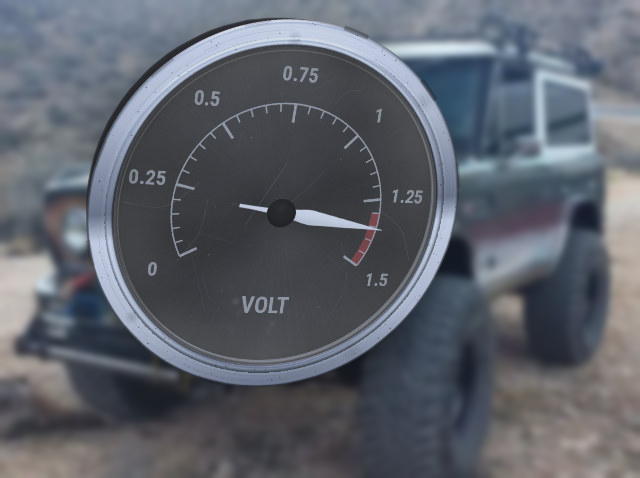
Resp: 1.35,V
